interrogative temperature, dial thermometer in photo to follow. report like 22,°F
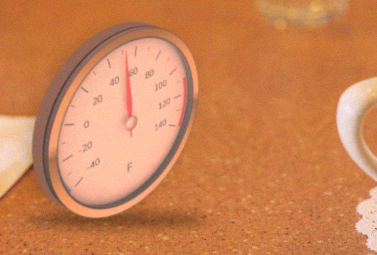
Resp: 50,°F
